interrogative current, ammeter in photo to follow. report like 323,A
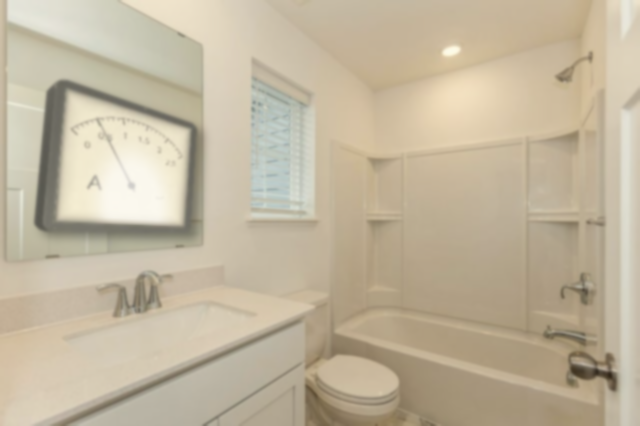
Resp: 0.5,A
